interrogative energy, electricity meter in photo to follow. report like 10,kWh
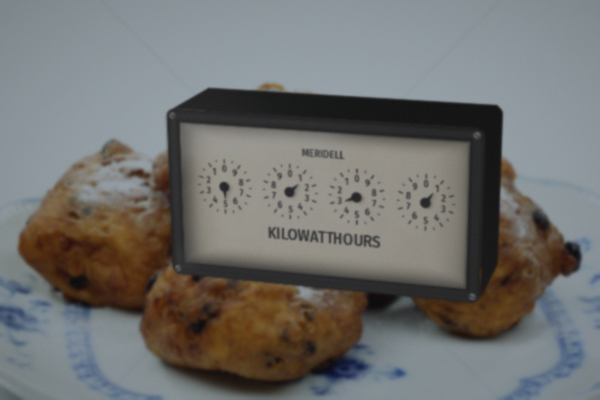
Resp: 5131,kWh
